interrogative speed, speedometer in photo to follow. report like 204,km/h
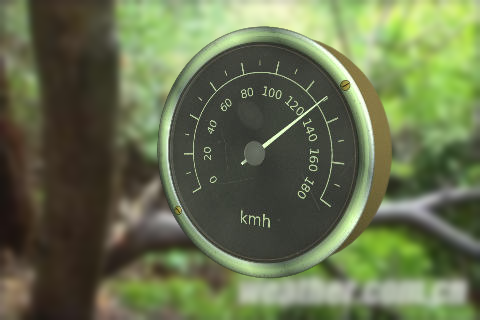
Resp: 130,km/h
